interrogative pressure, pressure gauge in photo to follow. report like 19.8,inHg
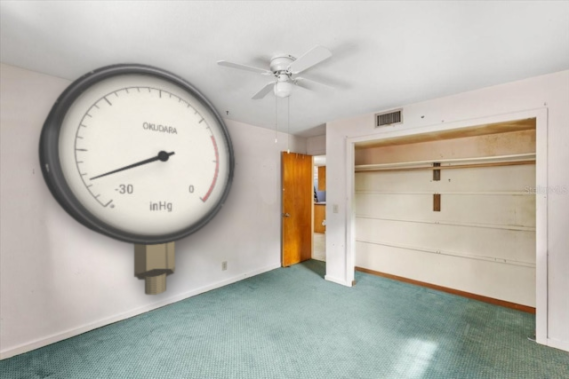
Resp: -27.5,inHg
